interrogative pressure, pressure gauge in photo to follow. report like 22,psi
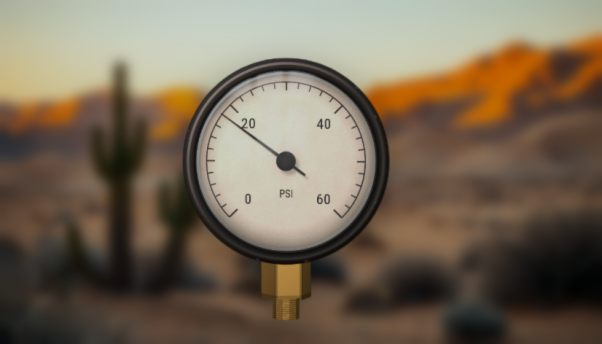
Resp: 18,psi
